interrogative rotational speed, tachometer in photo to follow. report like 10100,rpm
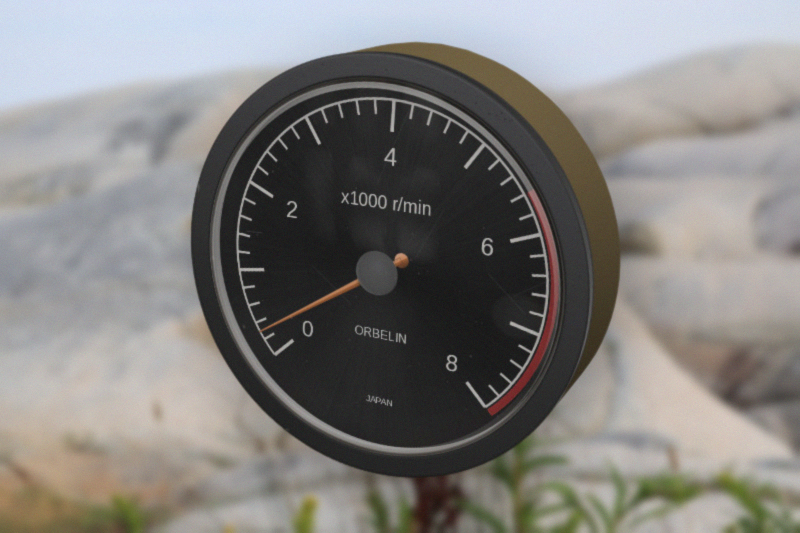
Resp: 300,rpm
